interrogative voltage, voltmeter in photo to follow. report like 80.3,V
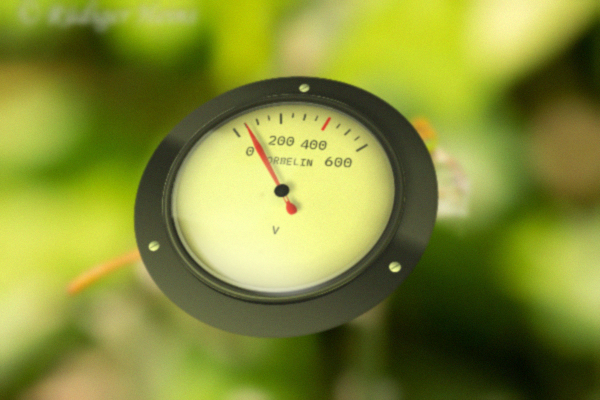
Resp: 50,V
